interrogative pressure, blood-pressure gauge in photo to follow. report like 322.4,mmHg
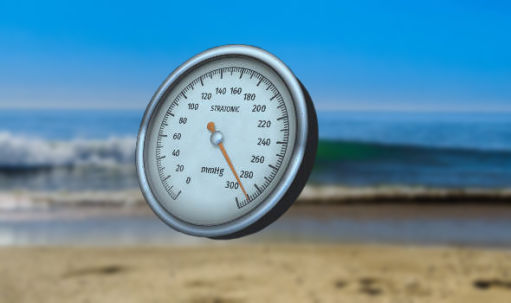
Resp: 290,mmHg
